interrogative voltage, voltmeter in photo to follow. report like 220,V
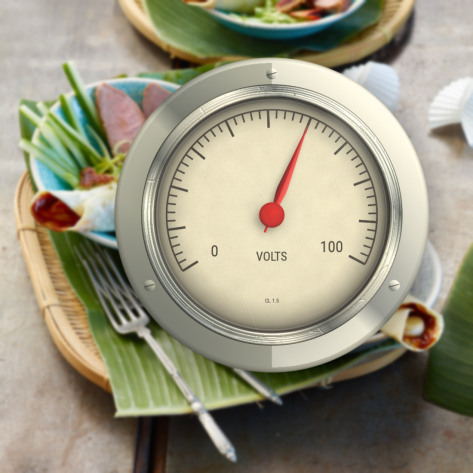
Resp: 60,V
